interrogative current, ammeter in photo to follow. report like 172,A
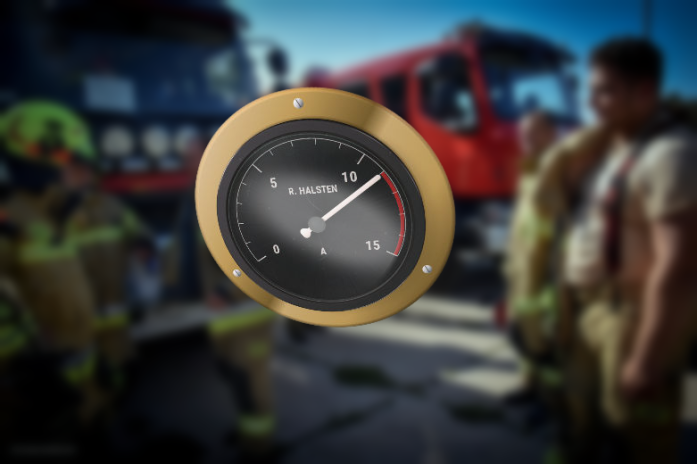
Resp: 11,A
